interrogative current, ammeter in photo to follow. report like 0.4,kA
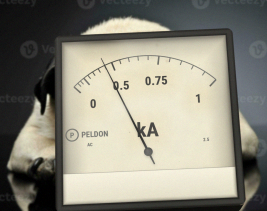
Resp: 0.45,kA
